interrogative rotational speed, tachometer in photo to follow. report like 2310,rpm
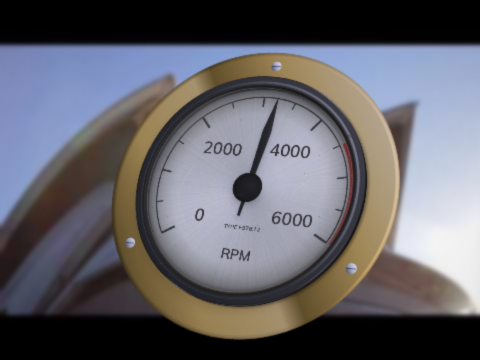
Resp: 3250,rpm
